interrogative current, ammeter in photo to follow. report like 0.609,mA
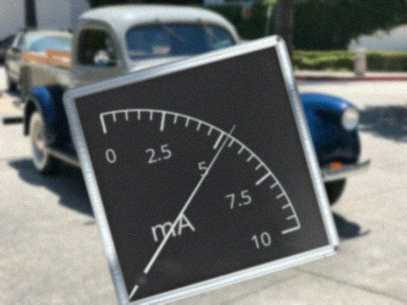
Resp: 5.25,mA
